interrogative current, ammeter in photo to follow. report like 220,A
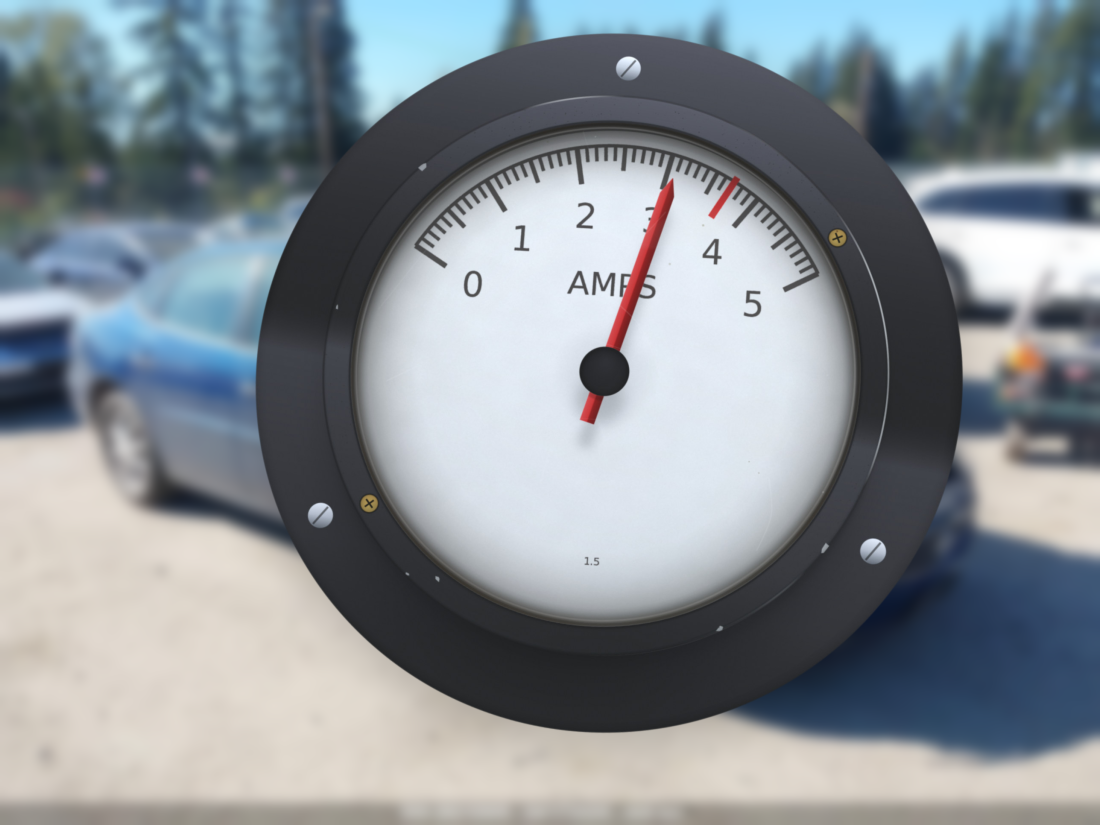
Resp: 3.1,A
